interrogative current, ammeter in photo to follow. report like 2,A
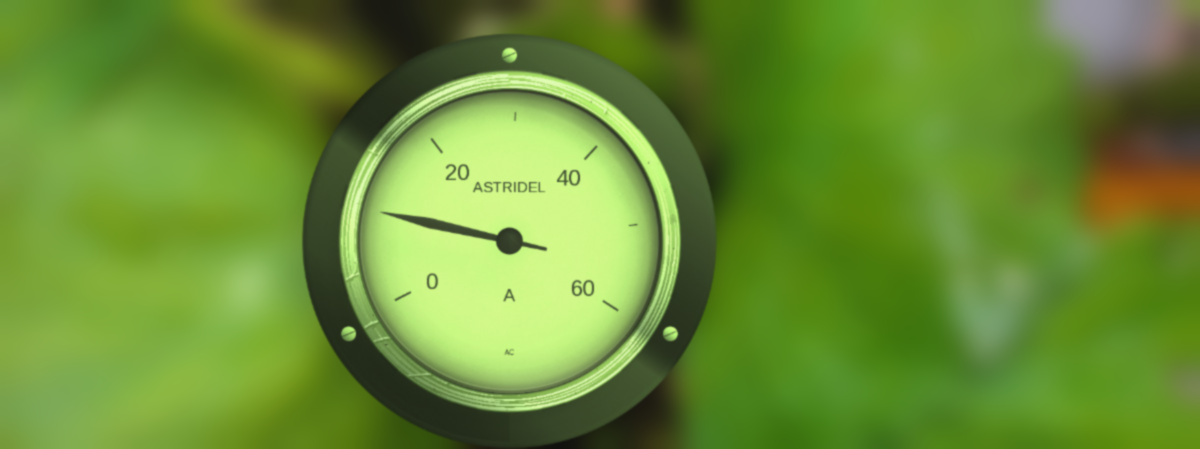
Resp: 10,A
